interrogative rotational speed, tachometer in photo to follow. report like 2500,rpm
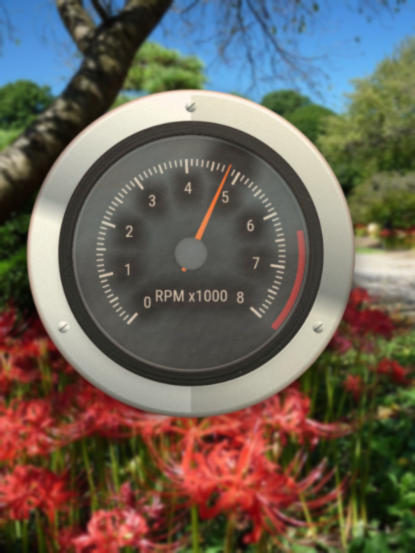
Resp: 4800,rpm
